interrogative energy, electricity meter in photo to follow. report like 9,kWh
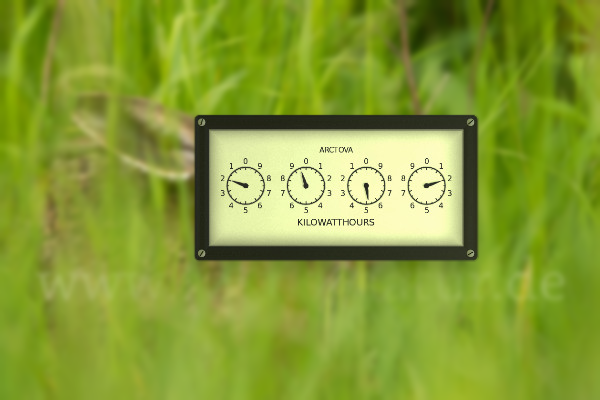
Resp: 1952,kWh
